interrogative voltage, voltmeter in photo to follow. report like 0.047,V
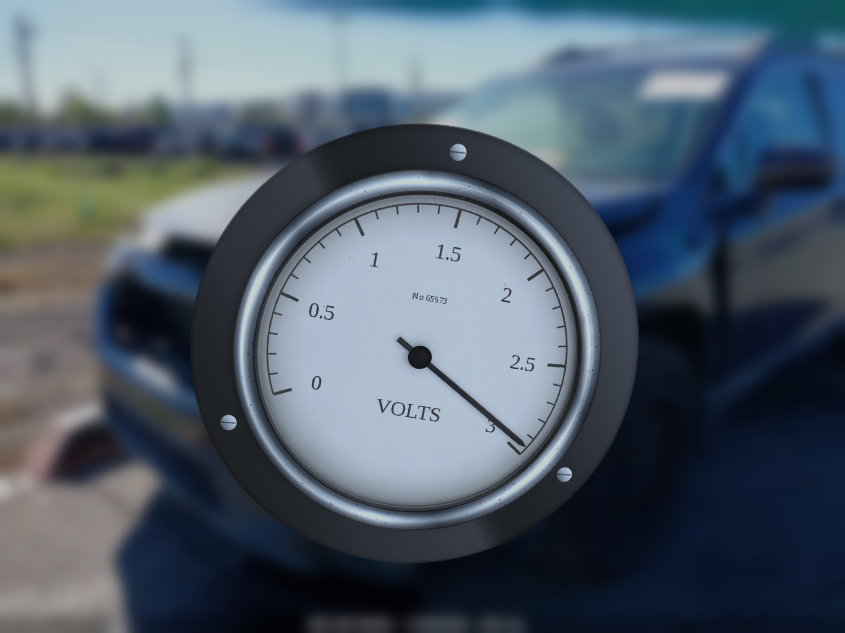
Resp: 2.95,V
